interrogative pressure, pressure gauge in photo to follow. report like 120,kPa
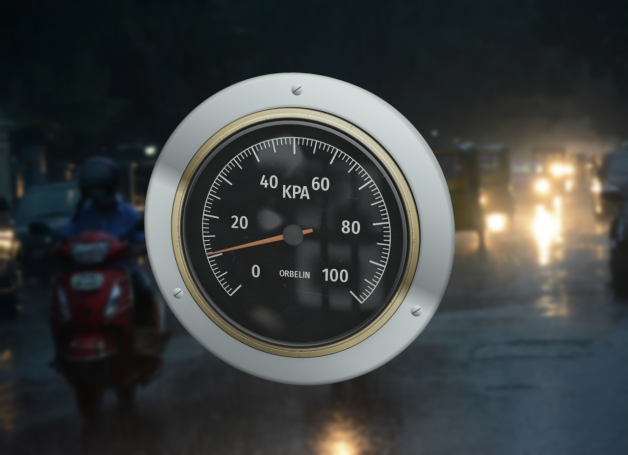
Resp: 11,kPa
